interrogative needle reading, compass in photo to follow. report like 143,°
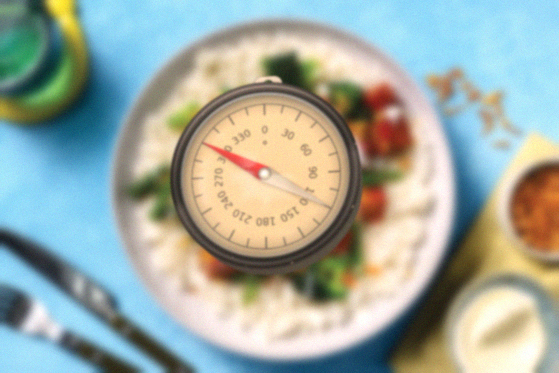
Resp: 300,°
